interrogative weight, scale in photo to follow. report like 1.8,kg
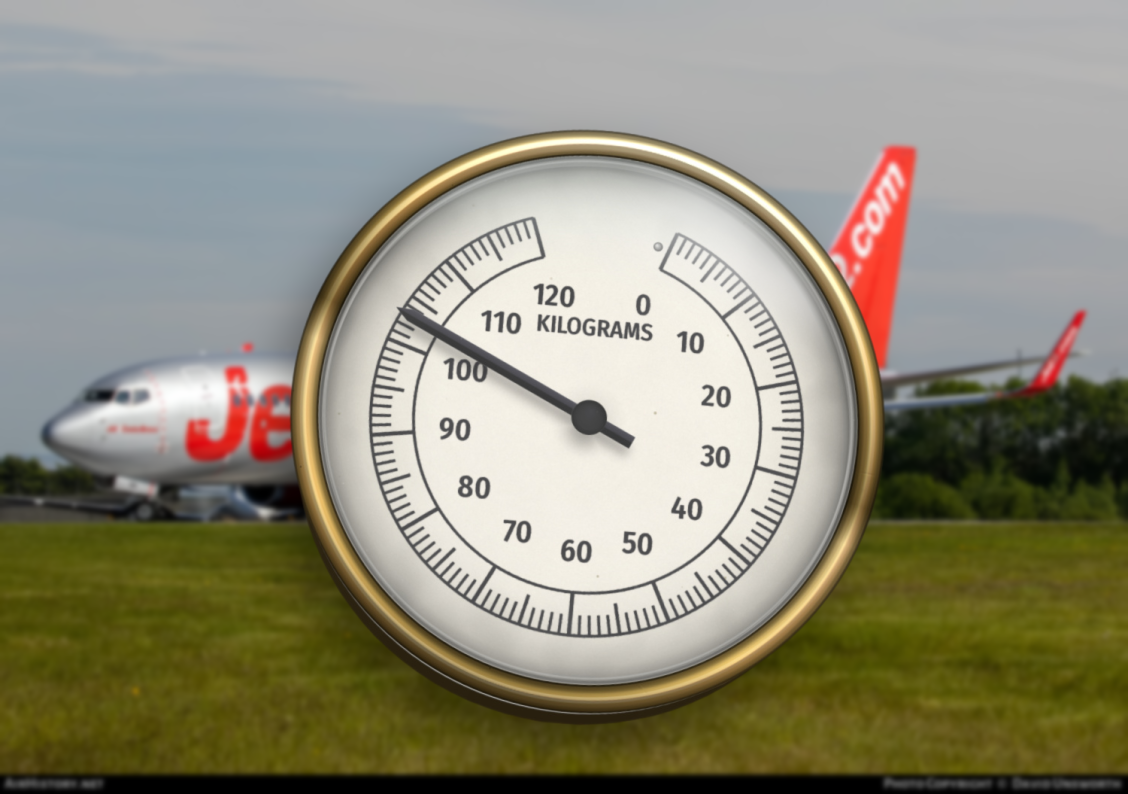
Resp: 103,kg
